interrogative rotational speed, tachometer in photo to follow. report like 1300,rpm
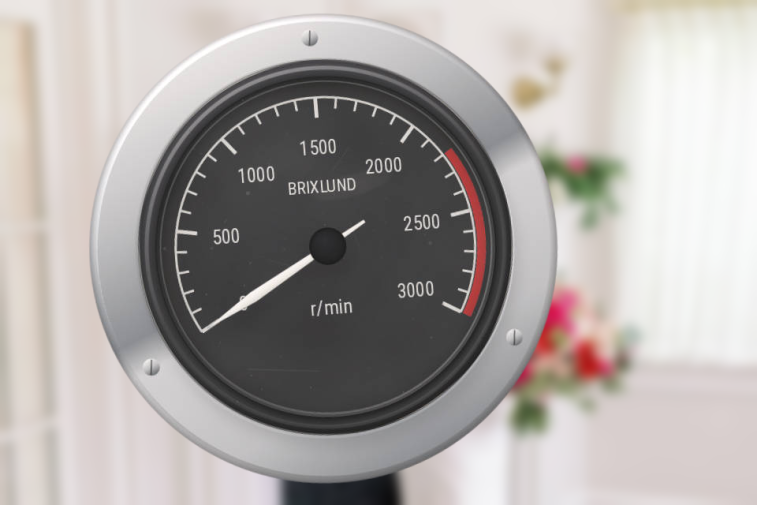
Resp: 0,rpm
